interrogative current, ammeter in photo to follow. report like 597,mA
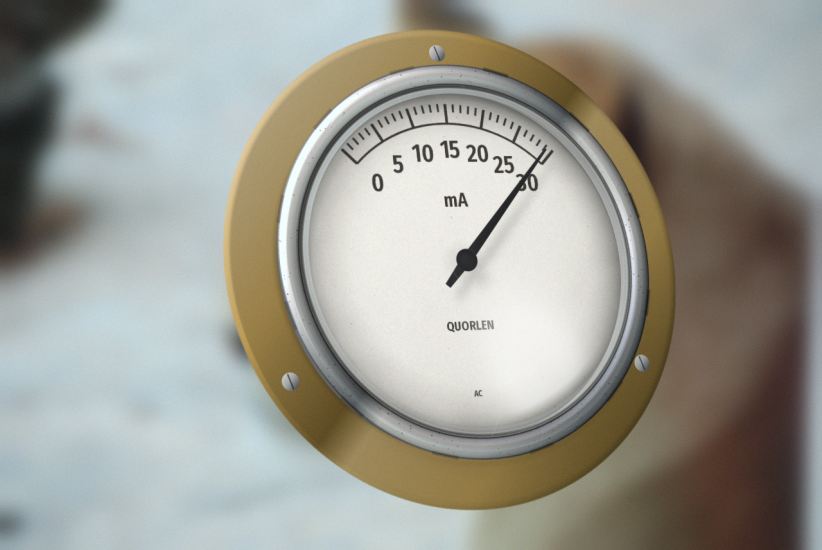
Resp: 29,mA
